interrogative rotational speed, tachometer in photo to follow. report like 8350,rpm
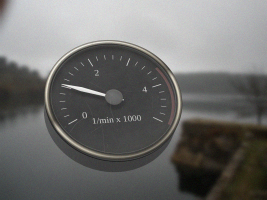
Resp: 1000,rpm
